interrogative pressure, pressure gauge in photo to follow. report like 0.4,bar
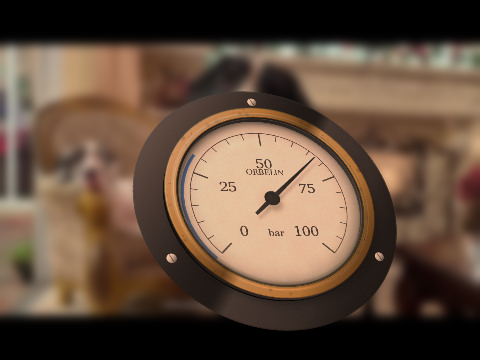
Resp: 67.5,bar
